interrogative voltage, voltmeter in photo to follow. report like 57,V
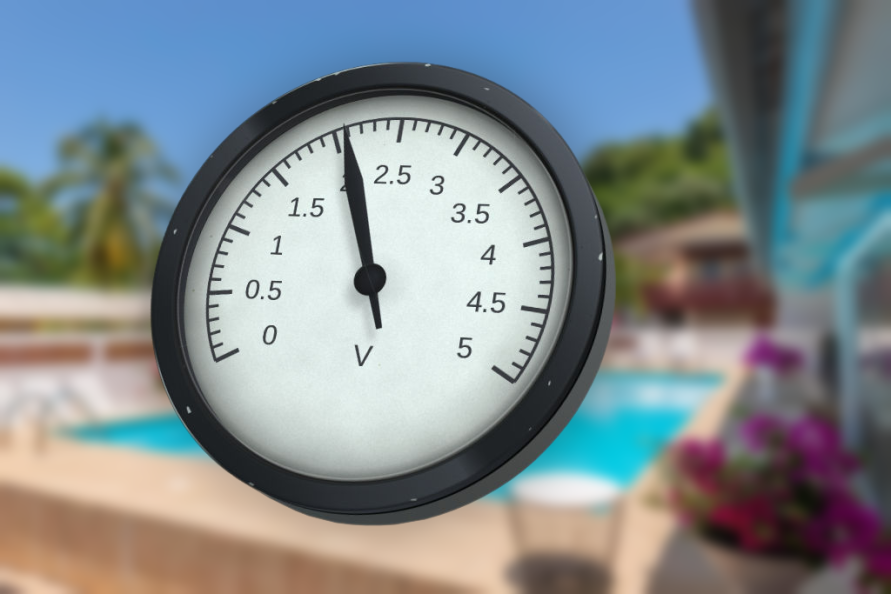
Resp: 2.1,V
